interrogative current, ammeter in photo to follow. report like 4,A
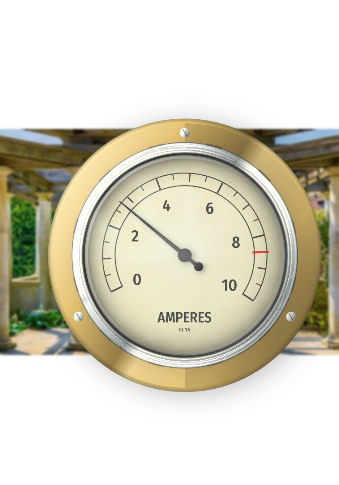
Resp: 2.75,A
